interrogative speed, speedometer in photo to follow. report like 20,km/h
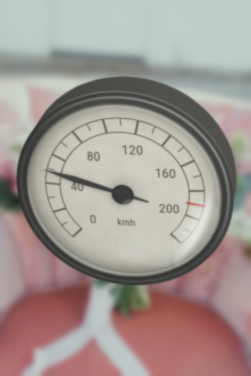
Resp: 50,km/h
